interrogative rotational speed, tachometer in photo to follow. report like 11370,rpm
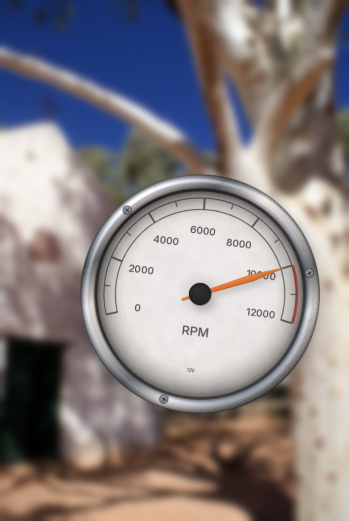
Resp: 10000,rpm
